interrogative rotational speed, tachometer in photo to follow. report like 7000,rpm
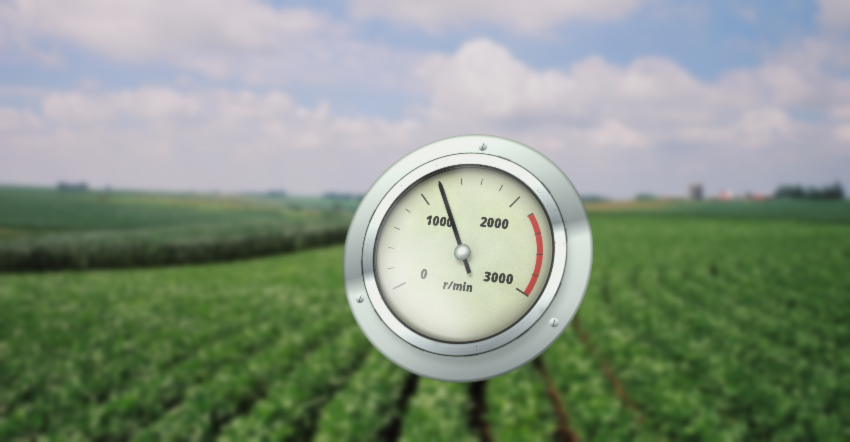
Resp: 1200,rpm
